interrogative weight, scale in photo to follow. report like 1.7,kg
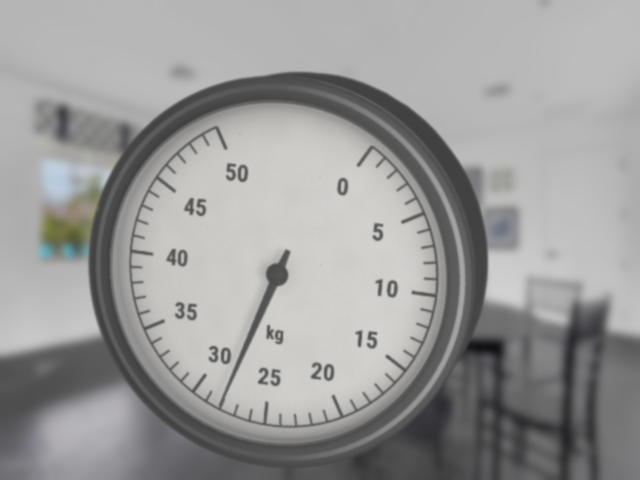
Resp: 28,kg
